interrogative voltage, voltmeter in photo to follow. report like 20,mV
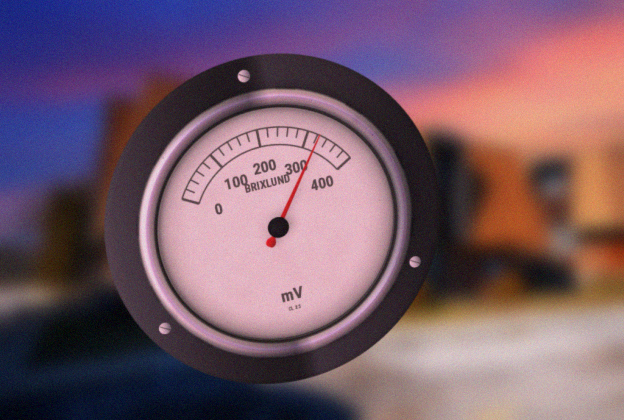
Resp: 320,mV
